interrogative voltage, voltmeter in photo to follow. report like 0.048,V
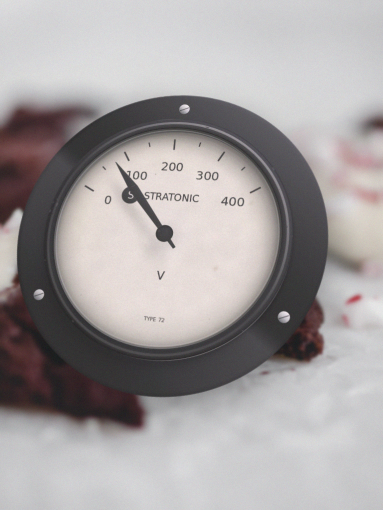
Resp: 75,V
